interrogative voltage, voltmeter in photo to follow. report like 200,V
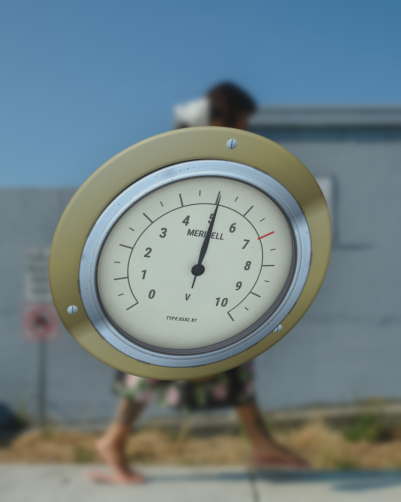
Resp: 5,V
